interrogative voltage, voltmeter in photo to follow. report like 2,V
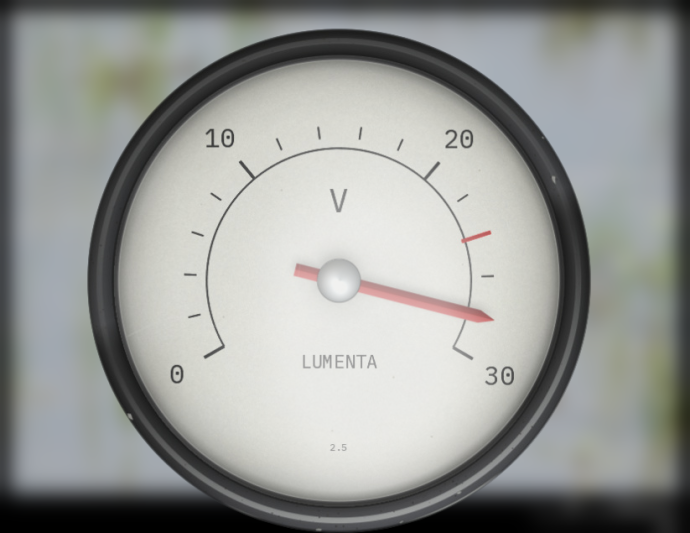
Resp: 28,V
